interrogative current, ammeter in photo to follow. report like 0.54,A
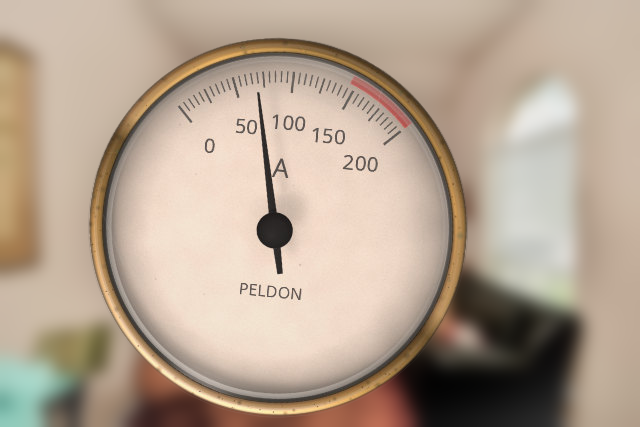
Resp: 70,A
